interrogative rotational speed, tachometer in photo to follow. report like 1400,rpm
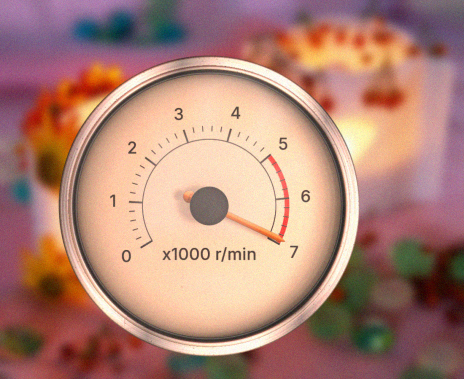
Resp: 6900,rpm
